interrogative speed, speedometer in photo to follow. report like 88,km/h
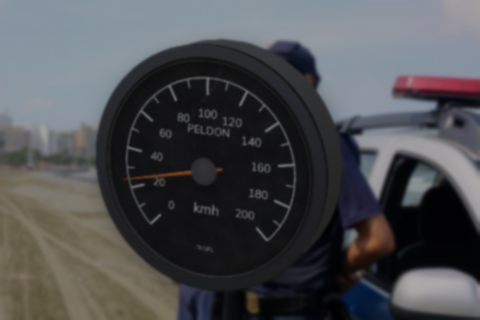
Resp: 25,km/h
